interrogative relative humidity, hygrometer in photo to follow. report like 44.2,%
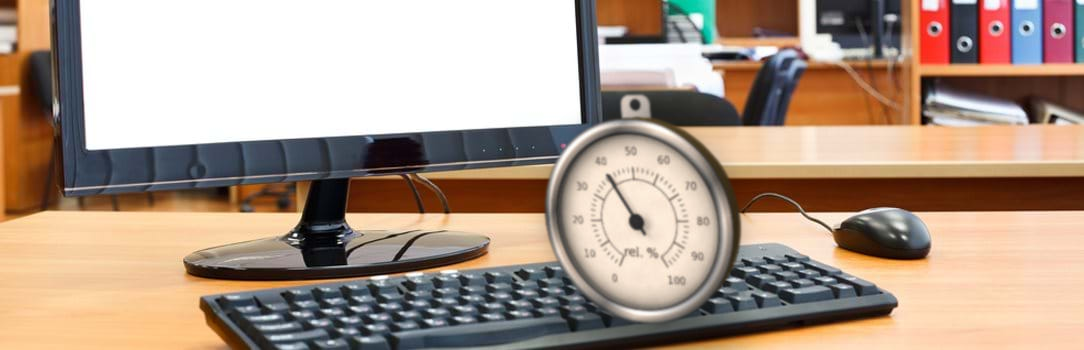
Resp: 40,%
